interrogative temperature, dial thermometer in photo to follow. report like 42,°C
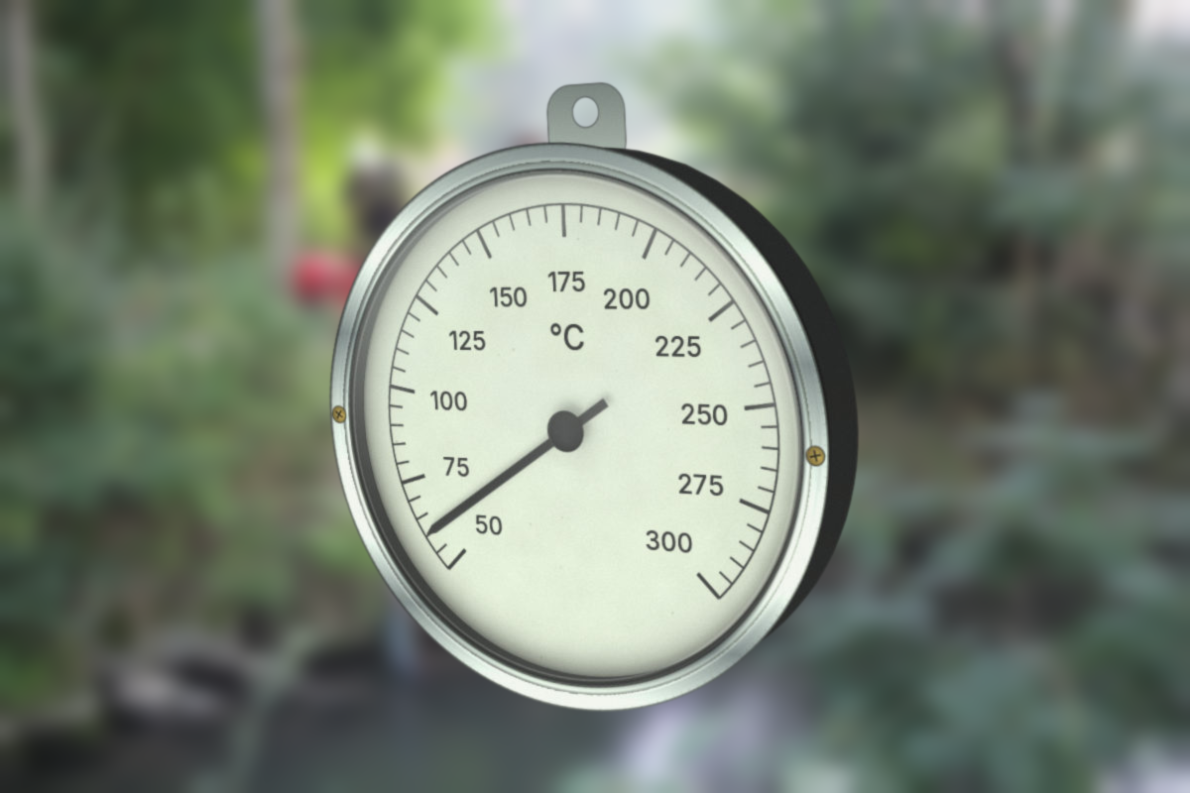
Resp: 60,°C
